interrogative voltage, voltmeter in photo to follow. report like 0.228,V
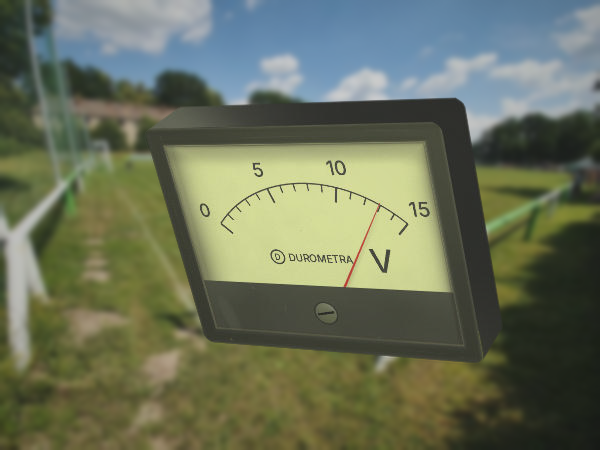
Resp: 13,V
